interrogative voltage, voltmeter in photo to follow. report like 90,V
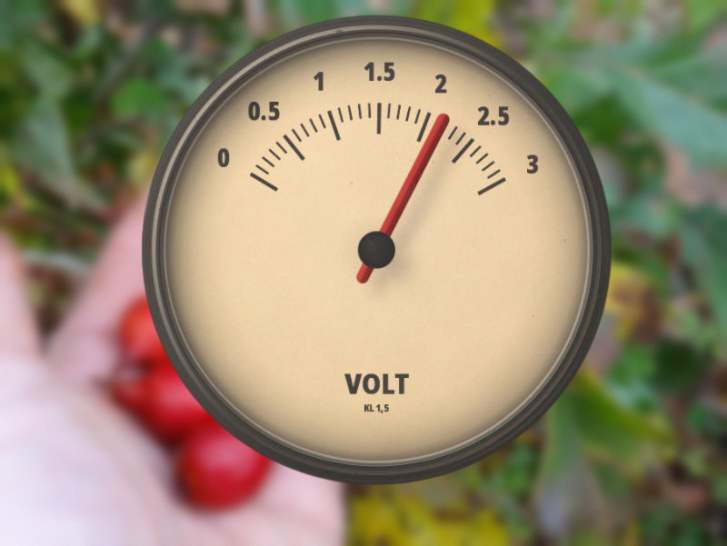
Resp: 2.15,V
